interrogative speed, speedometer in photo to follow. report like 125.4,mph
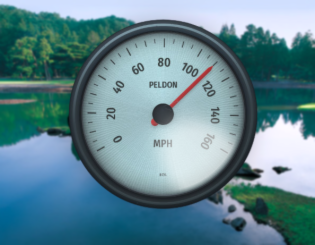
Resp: 110,mph
